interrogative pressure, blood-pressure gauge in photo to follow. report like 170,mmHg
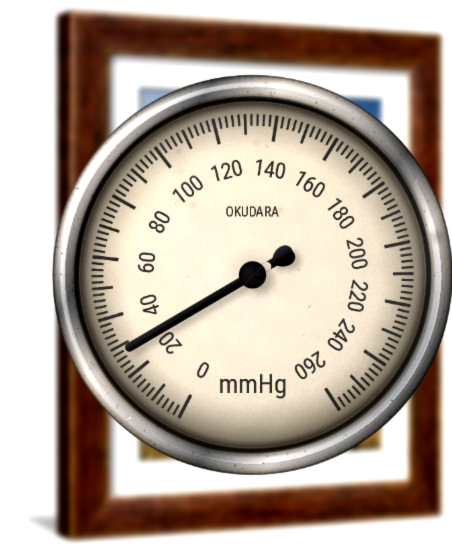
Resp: 28,mmHg
